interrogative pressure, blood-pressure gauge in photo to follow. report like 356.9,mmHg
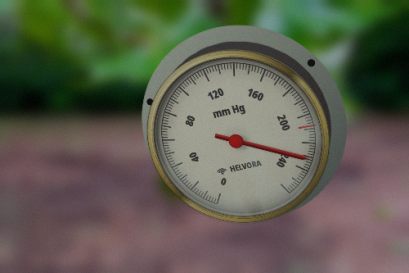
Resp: 230,mmHg
